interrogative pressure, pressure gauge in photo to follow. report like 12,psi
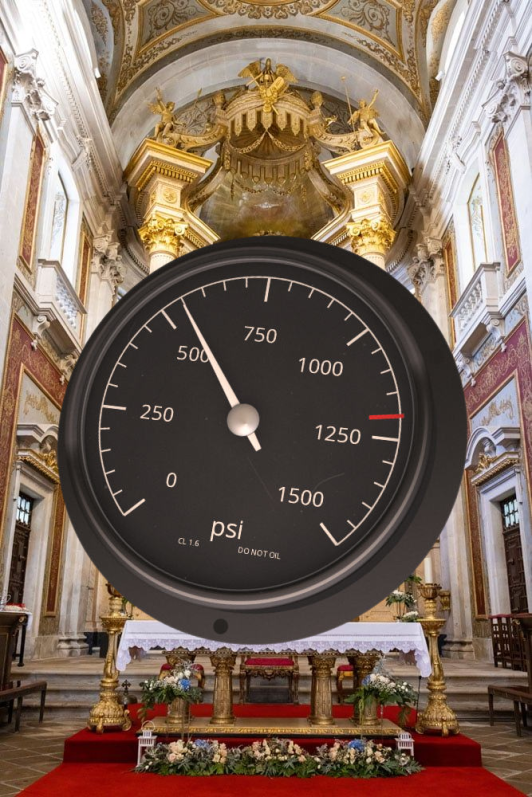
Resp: 550,psi
